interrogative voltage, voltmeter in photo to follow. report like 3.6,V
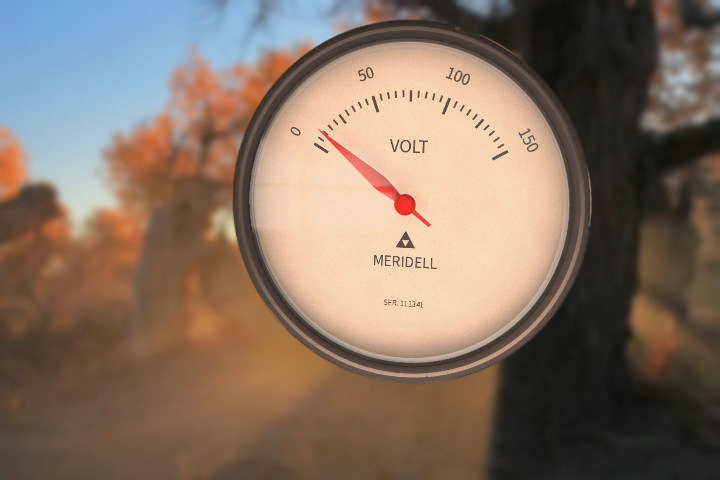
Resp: 10,V
